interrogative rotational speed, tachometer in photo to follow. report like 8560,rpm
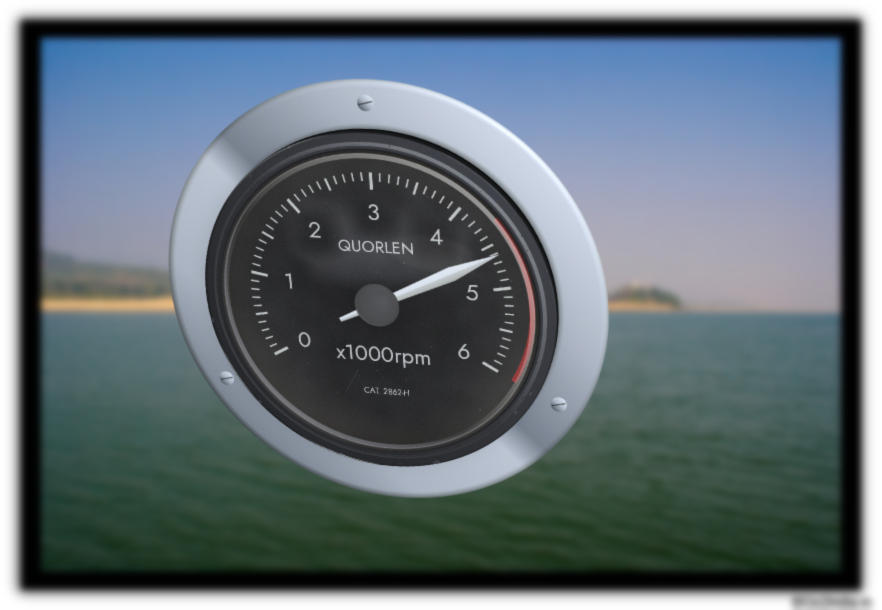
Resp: 4600,rpm
